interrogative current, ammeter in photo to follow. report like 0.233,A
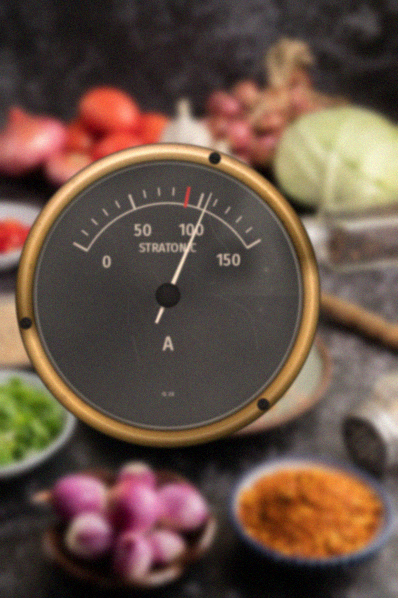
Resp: 105,A
